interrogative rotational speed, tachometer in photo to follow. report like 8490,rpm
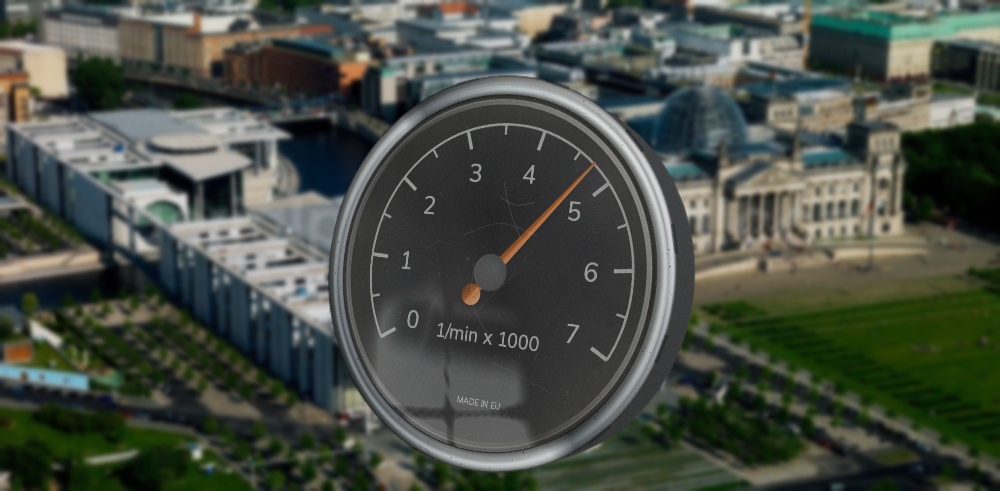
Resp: 4750,rpm
